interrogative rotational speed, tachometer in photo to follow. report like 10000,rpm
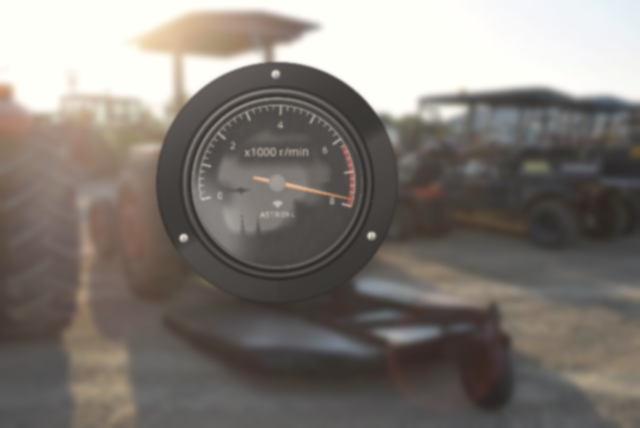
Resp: 7800,rpm
